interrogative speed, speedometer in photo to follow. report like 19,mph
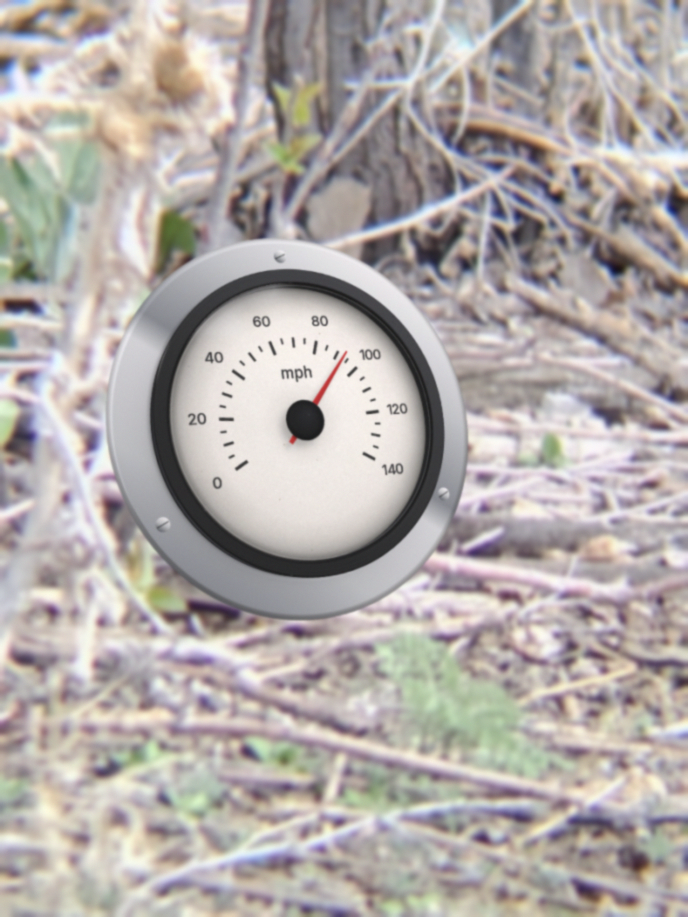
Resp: 92.5,mph
